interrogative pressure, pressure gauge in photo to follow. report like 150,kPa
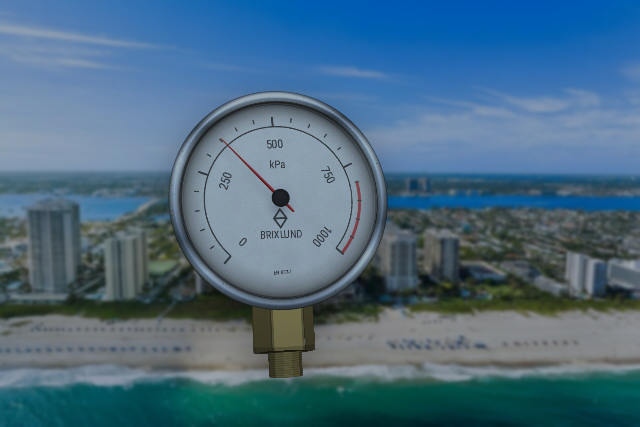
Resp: 350,kPa
